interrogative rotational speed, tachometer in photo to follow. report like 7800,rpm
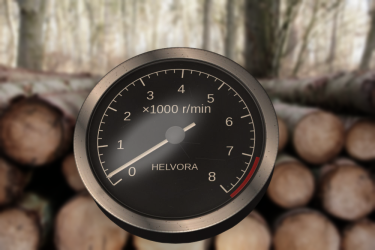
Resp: 200,rpm
